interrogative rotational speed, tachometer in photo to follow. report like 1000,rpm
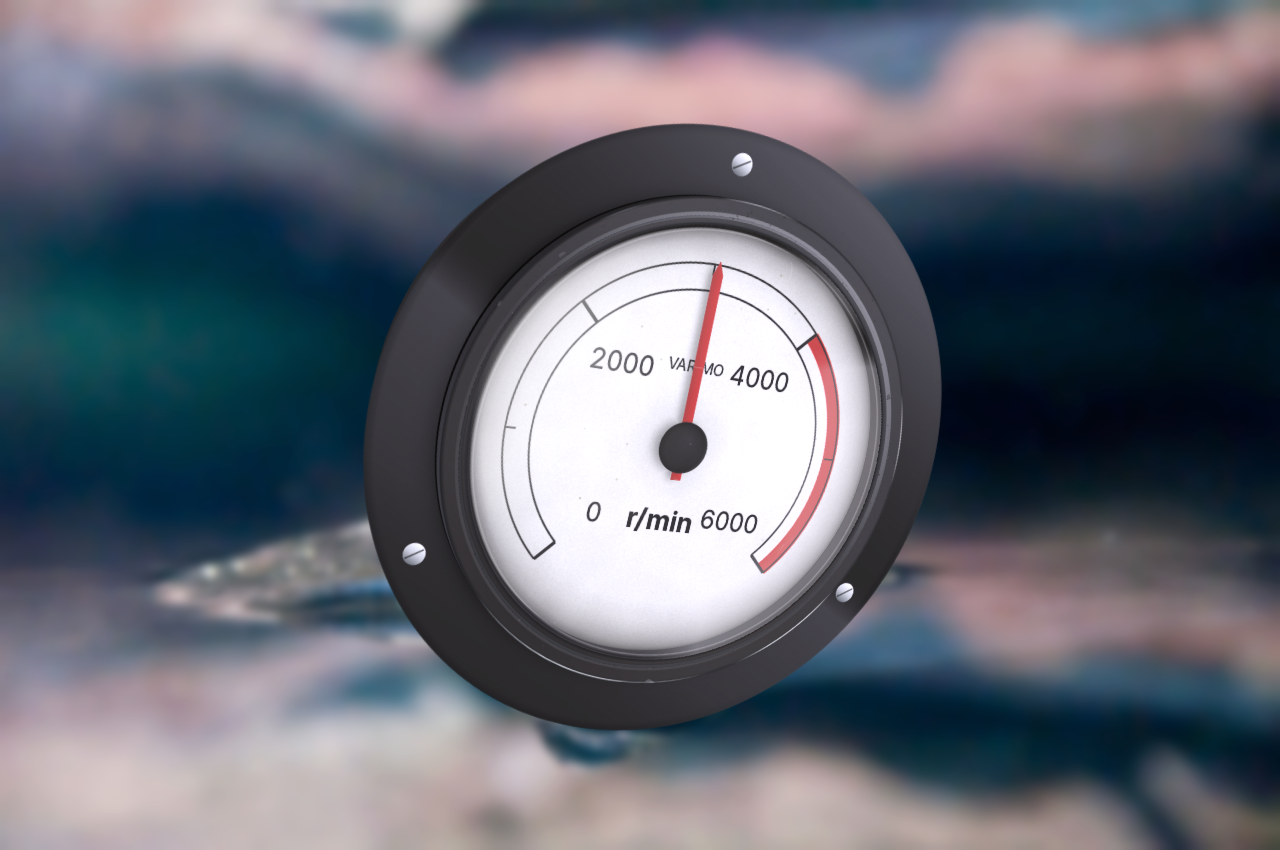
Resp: 3000,rpm
